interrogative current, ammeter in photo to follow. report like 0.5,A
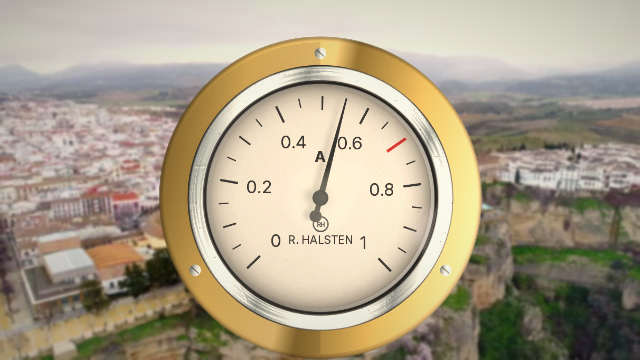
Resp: 0.55,A
